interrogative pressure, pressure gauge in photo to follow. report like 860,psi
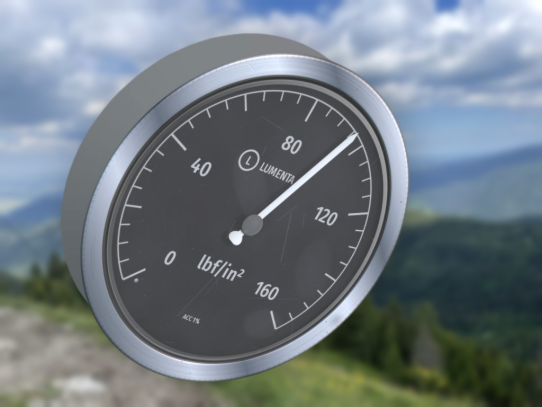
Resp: 95,psi
